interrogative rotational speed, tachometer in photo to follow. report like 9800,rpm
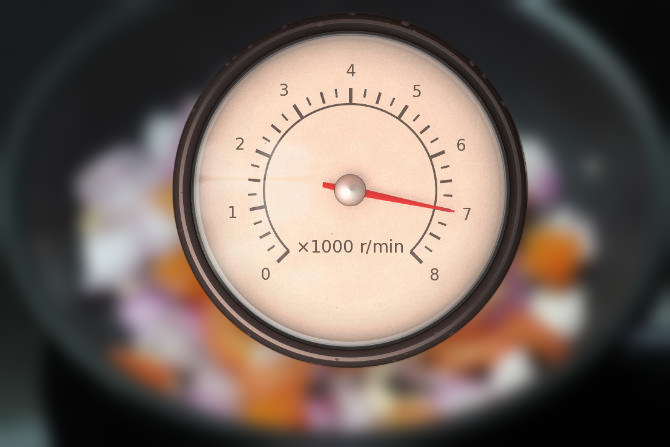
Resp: 7000,rpm
